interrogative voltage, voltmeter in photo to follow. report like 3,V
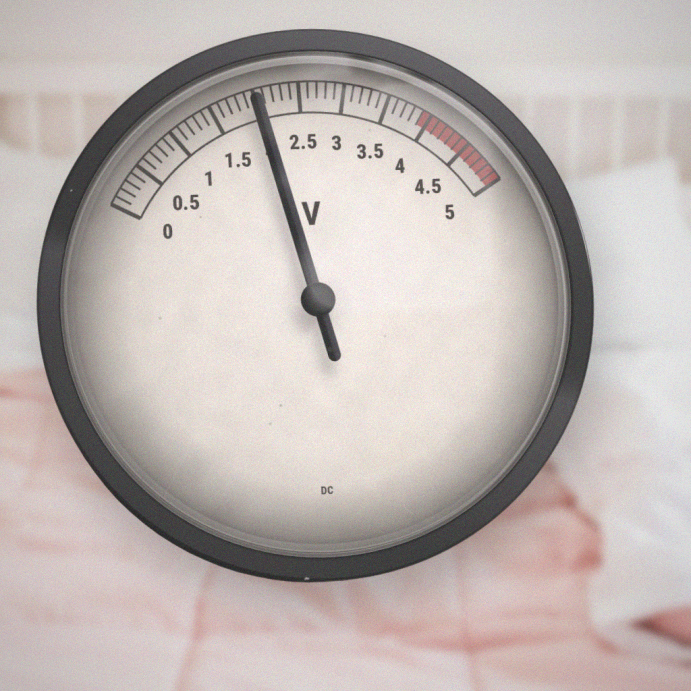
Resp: 2,V
